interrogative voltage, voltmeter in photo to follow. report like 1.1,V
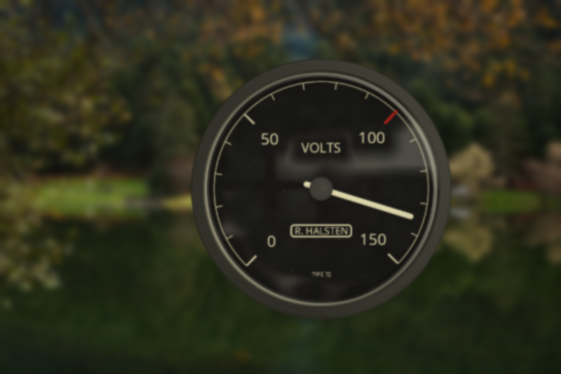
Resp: 135,V
